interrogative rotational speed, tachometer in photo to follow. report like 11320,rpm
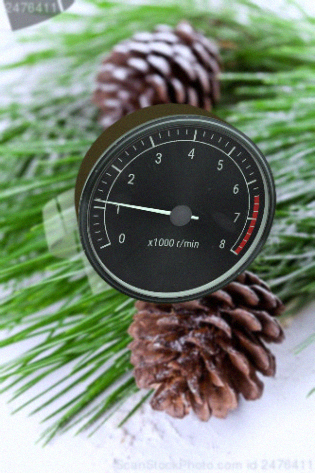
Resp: 1200,rpm
